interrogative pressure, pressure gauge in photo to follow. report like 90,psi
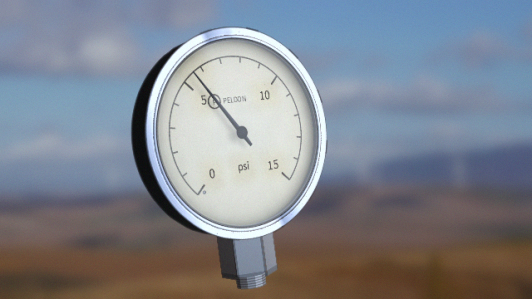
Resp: 5.5,psi
